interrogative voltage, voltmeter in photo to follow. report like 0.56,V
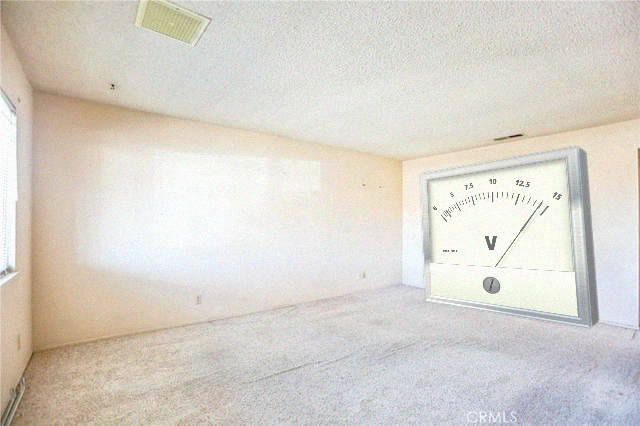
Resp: 14.5,V
